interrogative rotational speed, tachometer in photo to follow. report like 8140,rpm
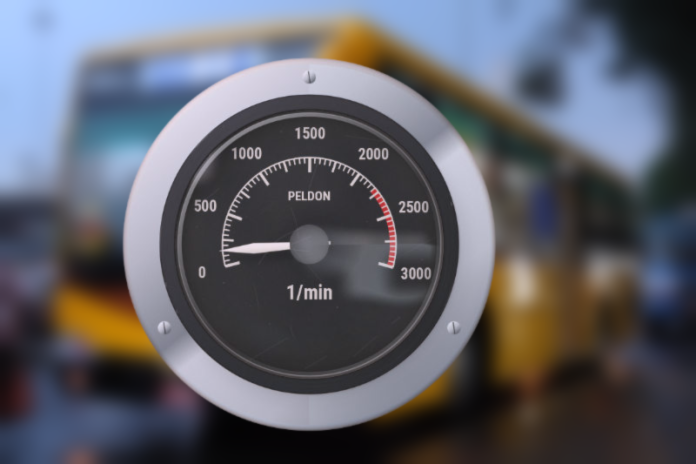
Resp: 150,rpm
